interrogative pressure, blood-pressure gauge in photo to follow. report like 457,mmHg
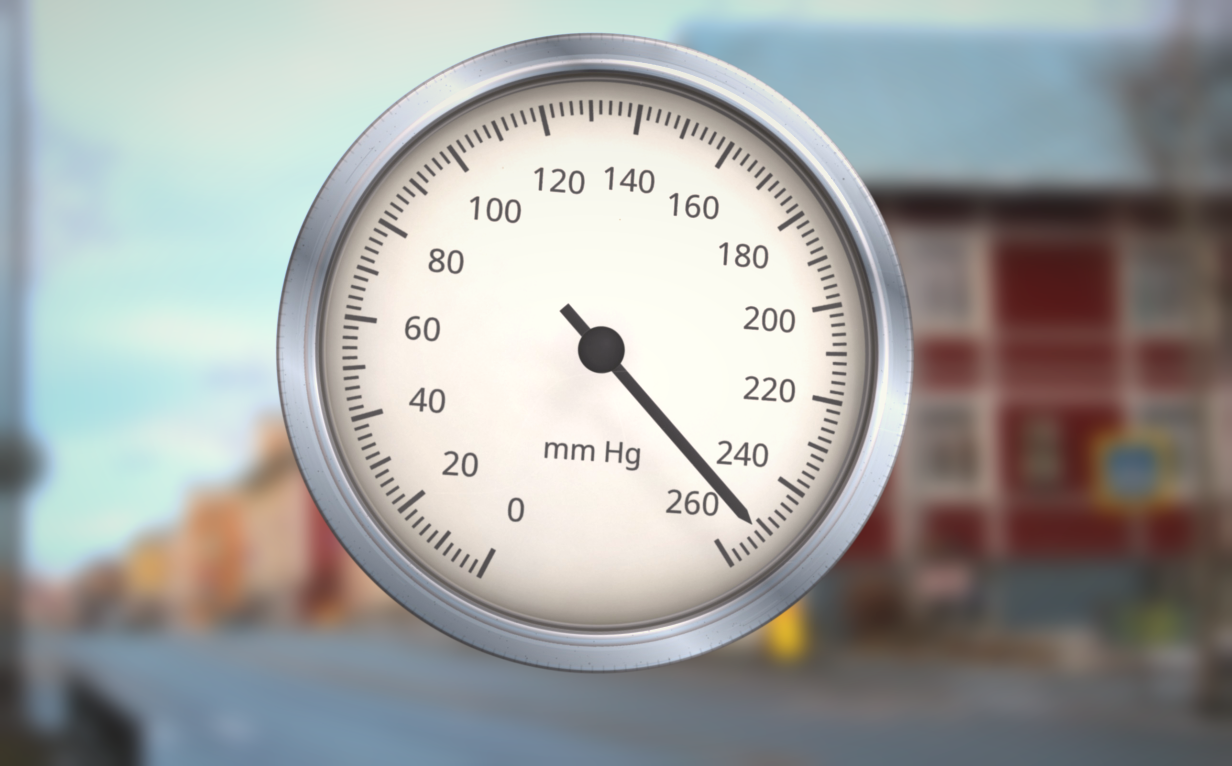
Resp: 252,mmHg
